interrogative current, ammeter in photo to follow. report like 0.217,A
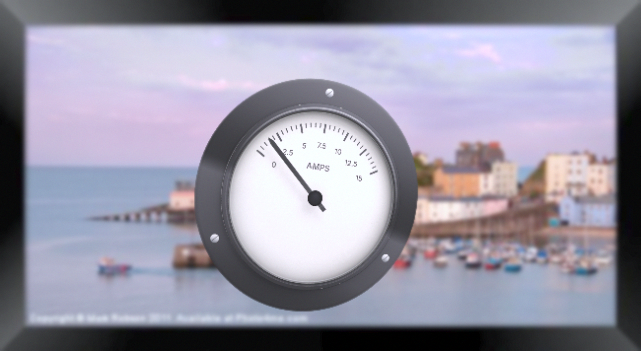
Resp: 1.5,A
